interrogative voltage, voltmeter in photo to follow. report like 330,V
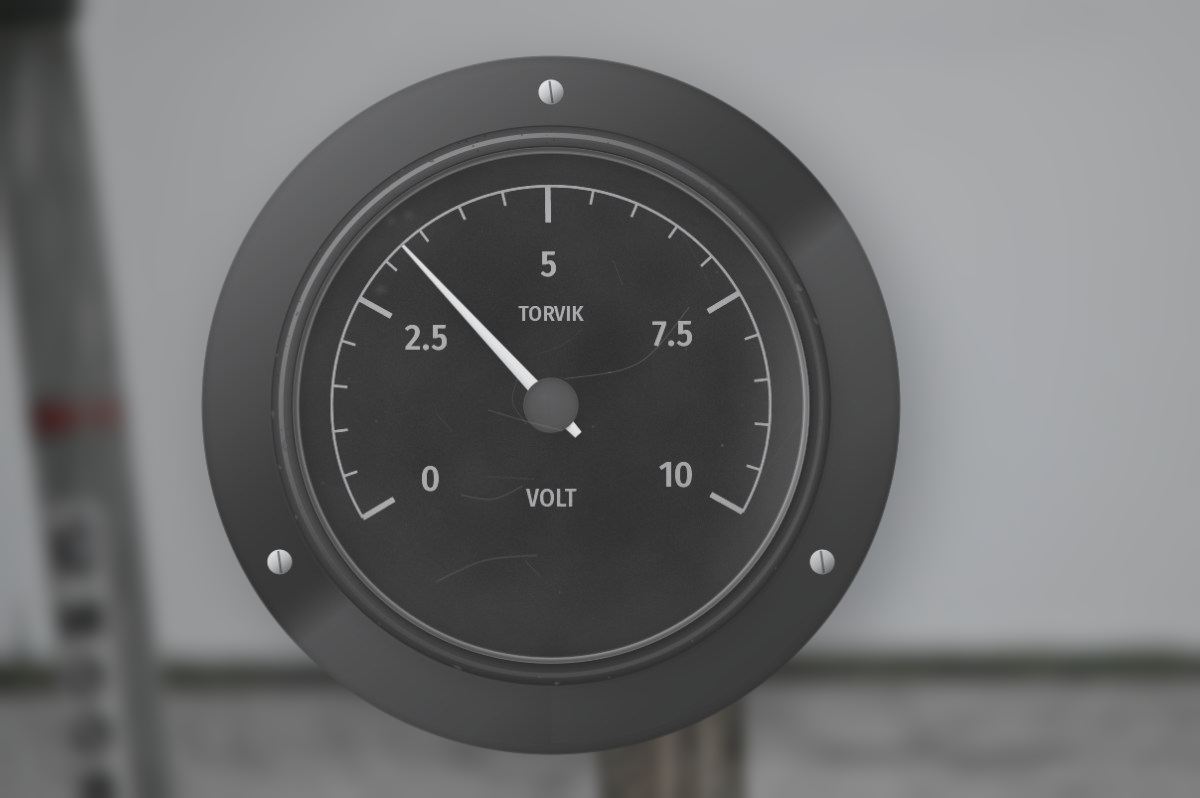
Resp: 3.25,V
